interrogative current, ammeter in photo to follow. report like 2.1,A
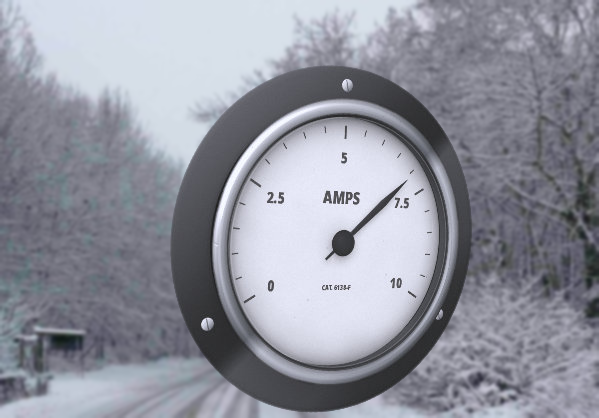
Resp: 7,A
